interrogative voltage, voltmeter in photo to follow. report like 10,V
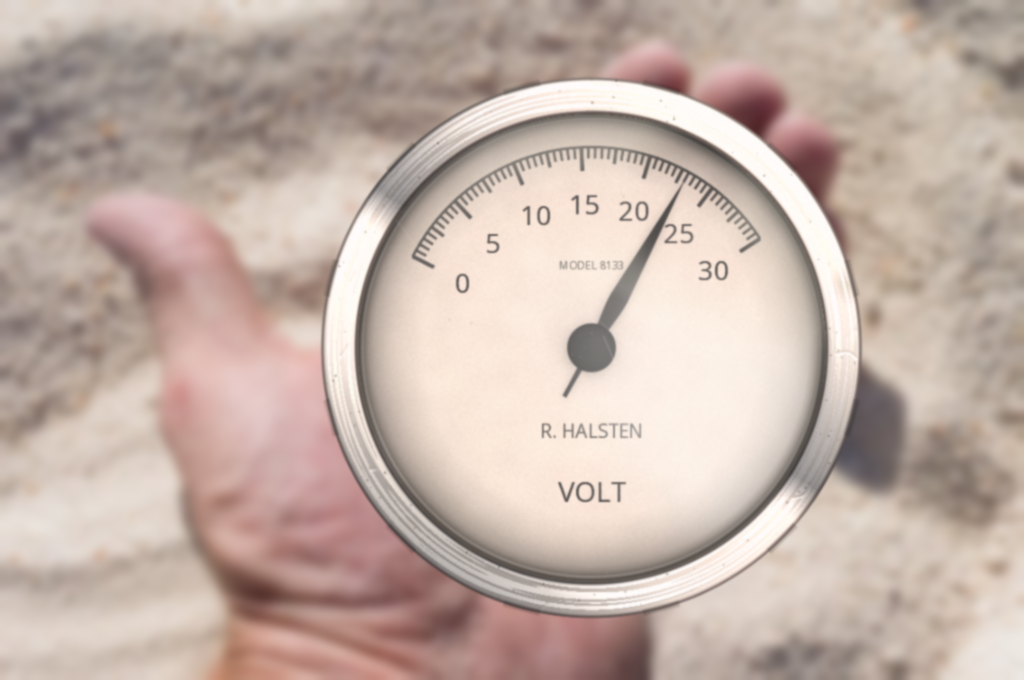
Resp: 23,V
